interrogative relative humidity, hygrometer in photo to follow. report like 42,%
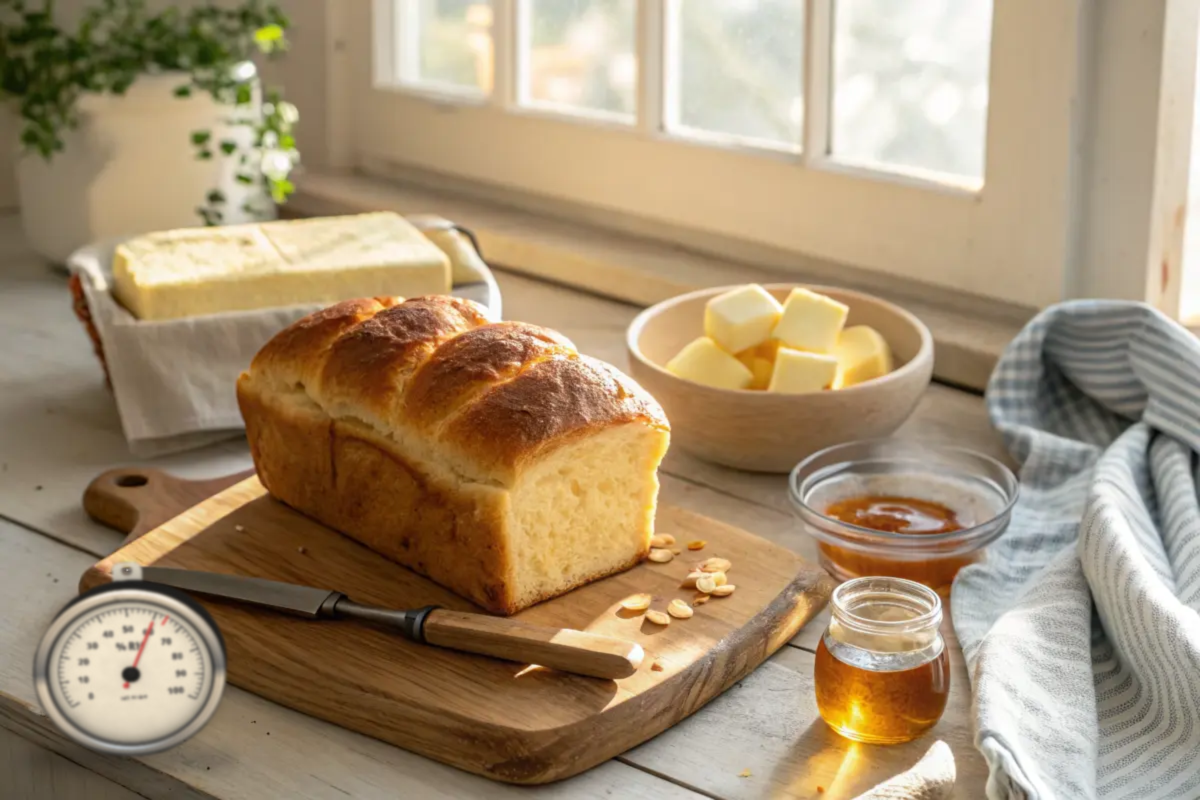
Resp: 60,%
